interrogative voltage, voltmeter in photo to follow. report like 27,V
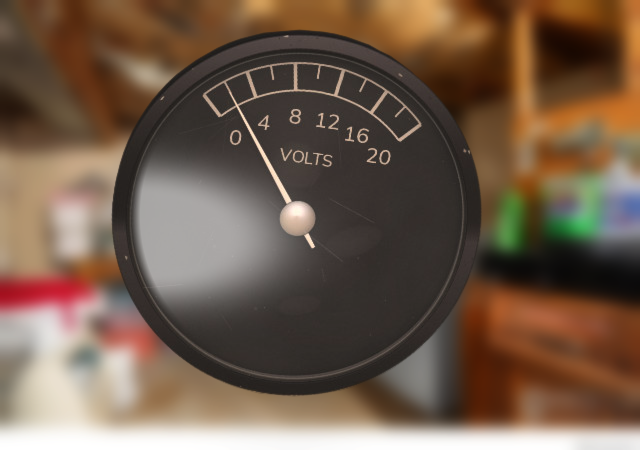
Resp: 2,V
